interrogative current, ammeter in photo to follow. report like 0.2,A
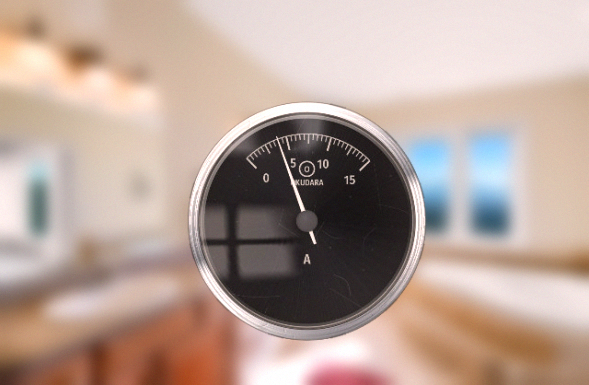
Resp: 4,A
